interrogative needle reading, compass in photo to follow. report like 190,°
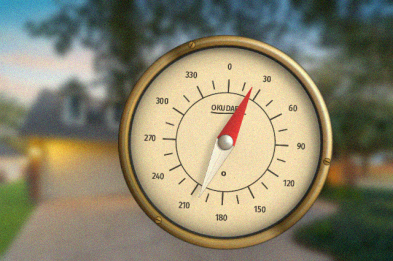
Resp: 22.5,°
